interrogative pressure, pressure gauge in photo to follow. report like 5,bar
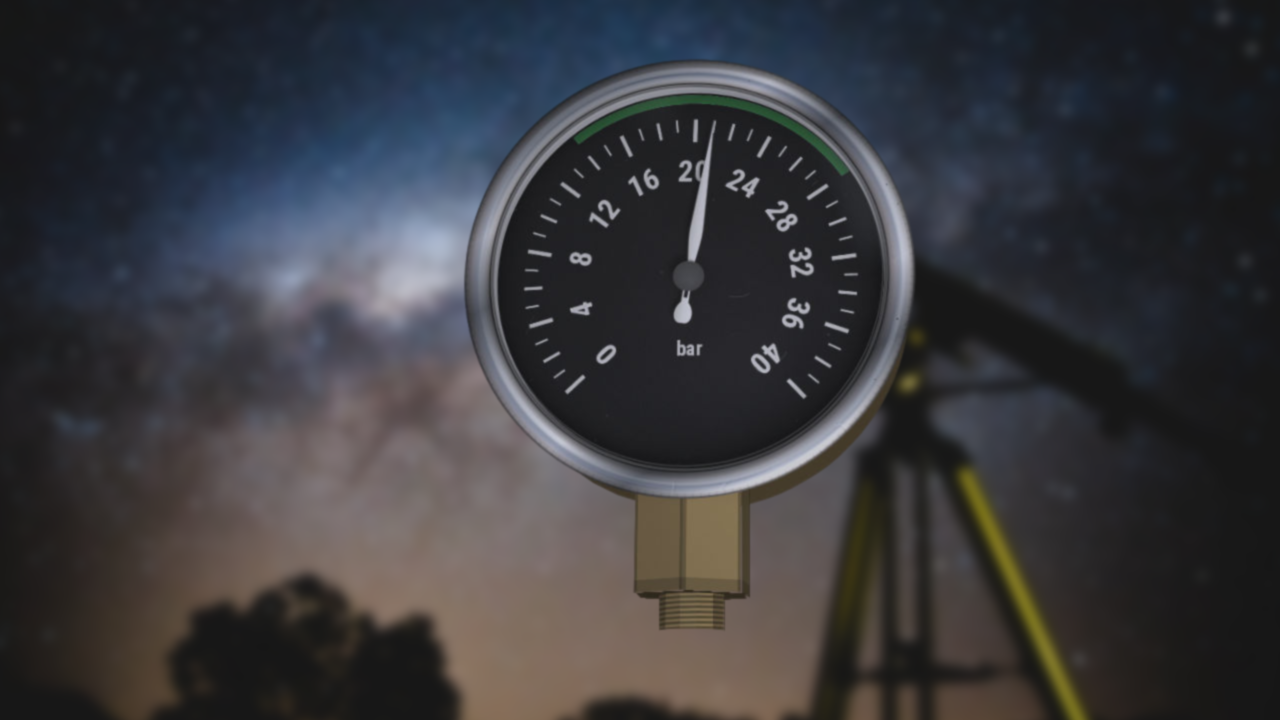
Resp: 21,bar
